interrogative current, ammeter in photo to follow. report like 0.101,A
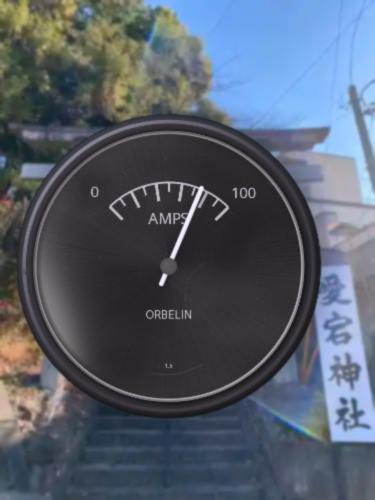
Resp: 75,A
